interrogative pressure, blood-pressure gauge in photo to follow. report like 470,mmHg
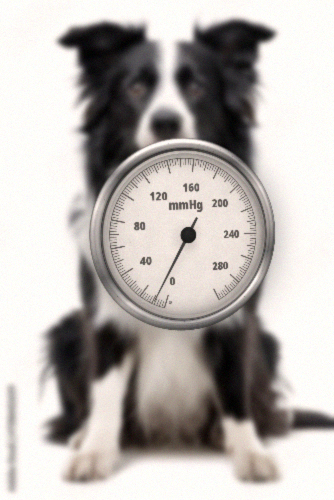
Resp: 10,mmHg
